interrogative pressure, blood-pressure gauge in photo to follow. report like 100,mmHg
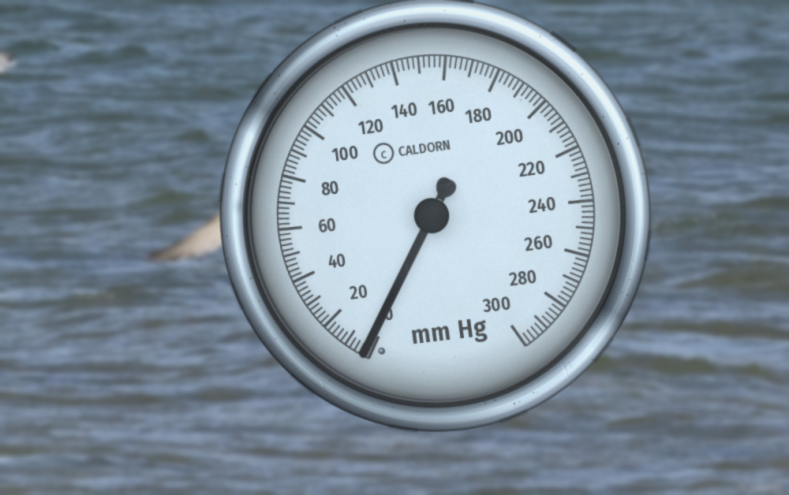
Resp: 2,mmHg
